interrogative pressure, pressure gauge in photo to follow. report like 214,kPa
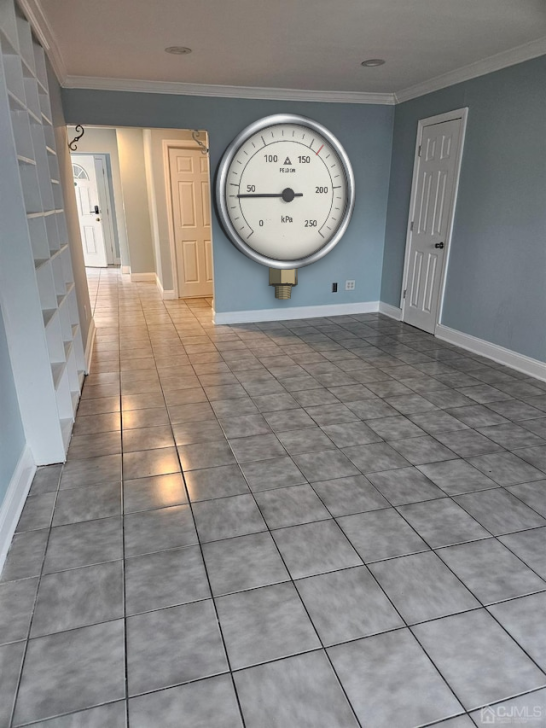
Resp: 40,kPa
